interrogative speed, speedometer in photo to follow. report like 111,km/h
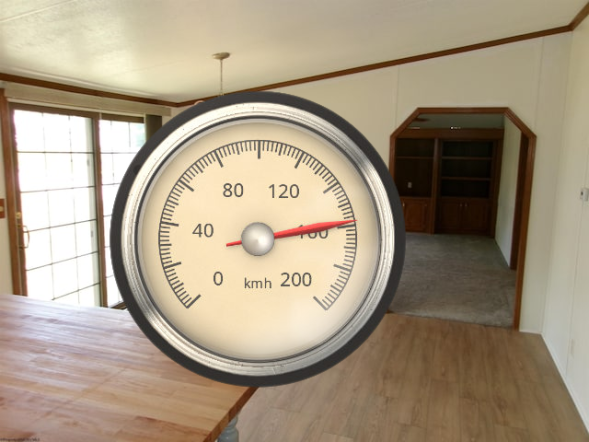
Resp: 158,km/h
